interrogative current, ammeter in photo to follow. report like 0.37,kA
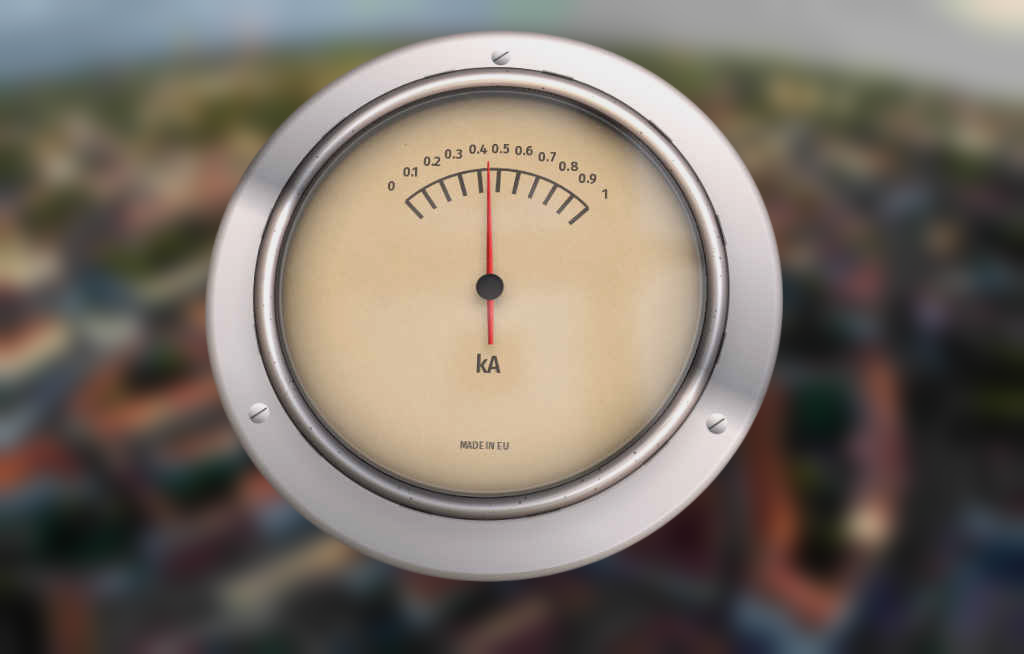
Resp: 0.45,kA
